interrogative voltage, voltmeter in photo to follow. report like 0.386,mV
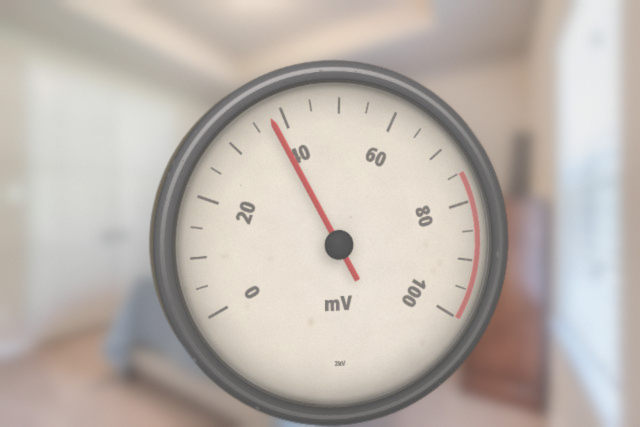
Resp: 37.5,mV
